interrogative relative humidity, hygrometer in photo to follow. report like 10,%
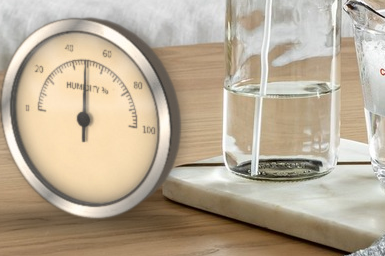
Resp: 50,%
